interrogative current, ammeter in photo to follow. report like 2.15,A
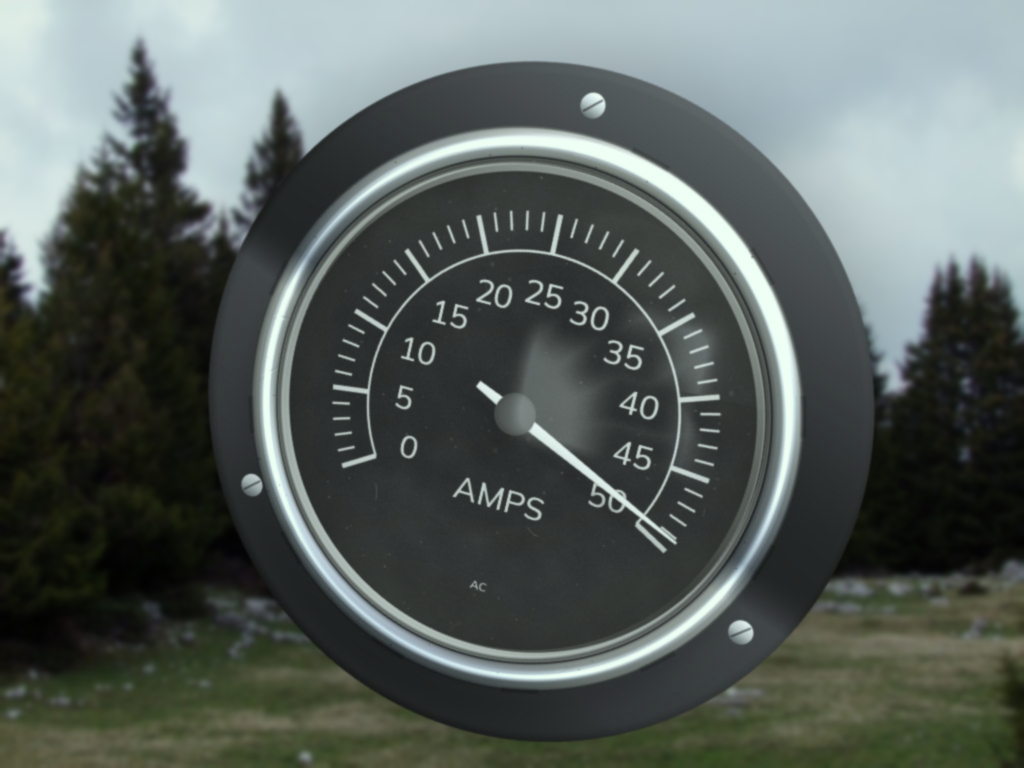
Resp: 49,A
